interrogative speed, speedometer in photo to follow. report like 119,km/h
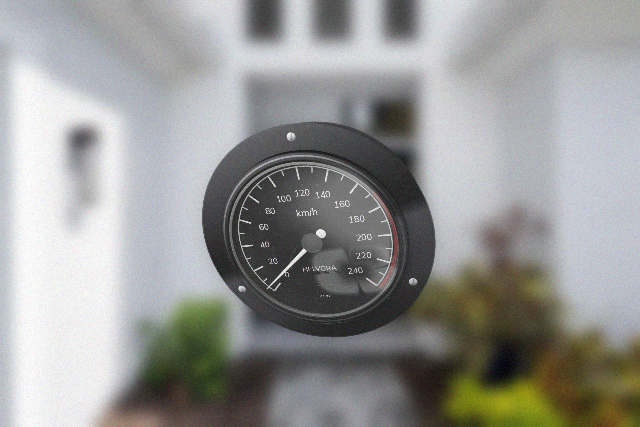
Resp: 5,km/h
